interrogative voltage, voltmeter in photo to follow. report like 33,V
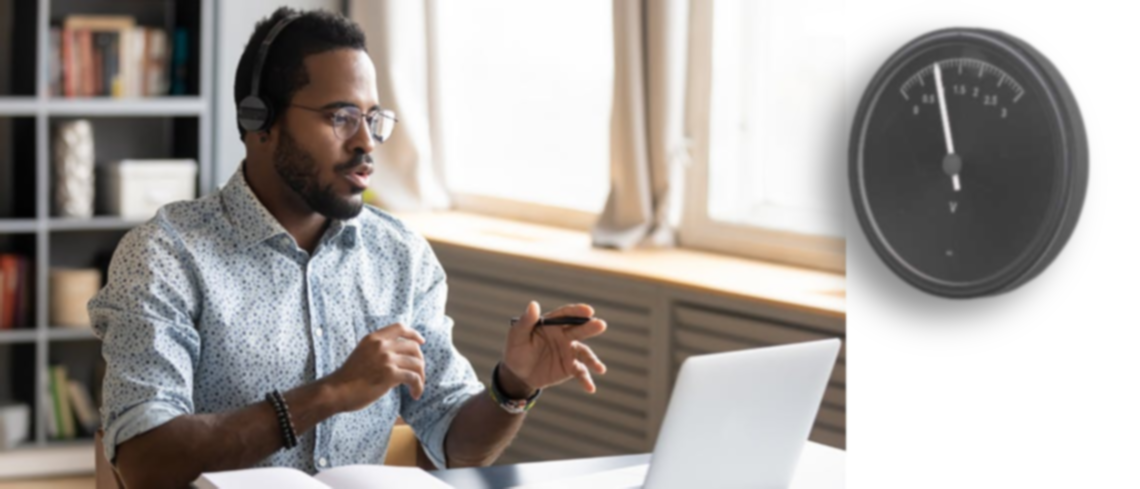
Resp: 1,V
